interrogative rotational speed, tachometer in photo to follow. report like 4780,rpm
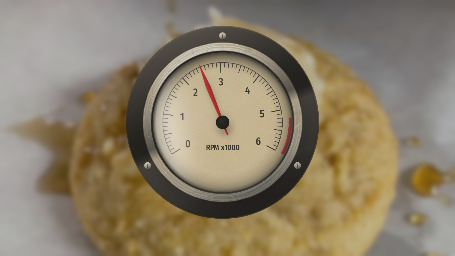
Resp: 2500,rpm
